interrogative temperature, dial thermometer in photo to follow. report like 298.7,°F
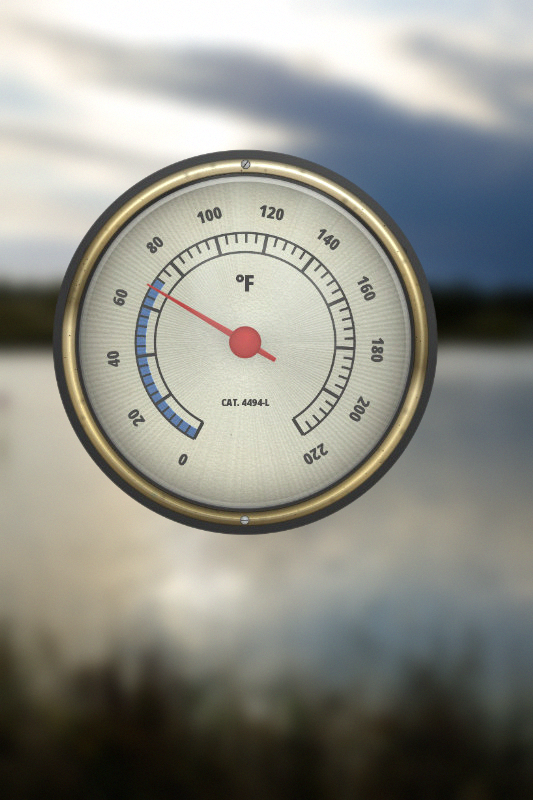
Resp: 68,°F
